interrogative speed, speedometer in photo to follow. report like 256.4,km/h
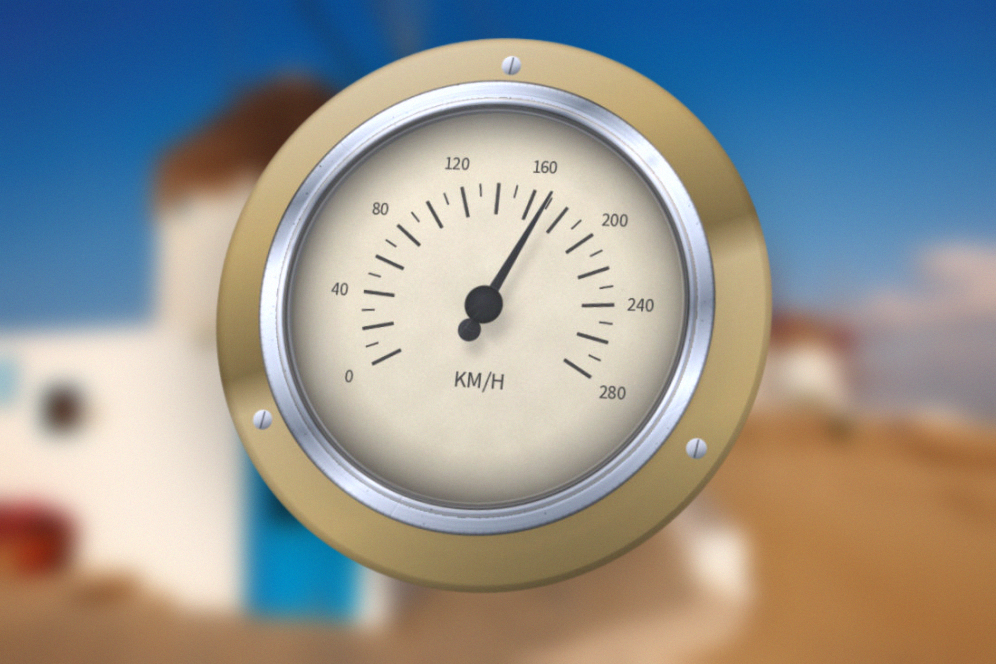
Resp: 170,km/h
